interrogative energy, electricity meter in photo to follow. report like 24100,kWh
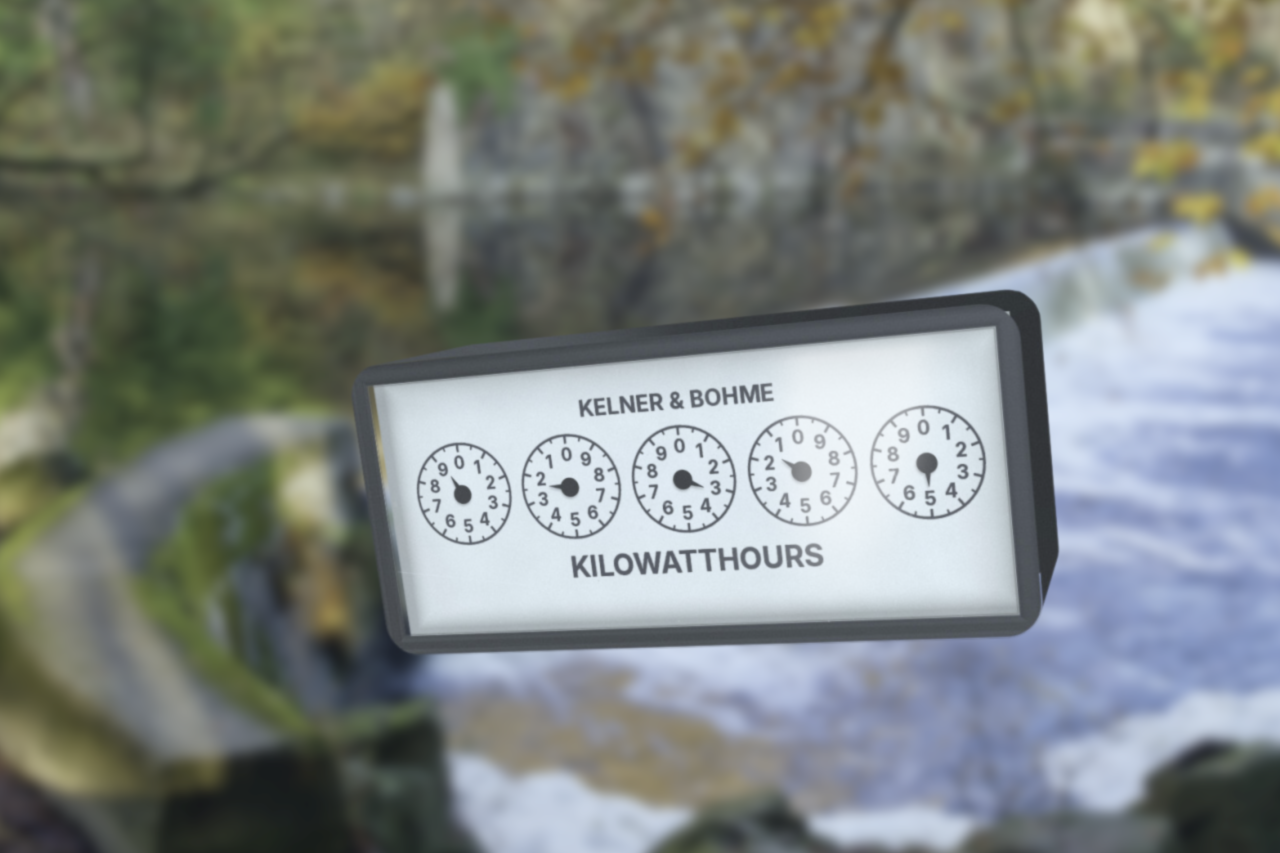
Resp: 92315,kWh
